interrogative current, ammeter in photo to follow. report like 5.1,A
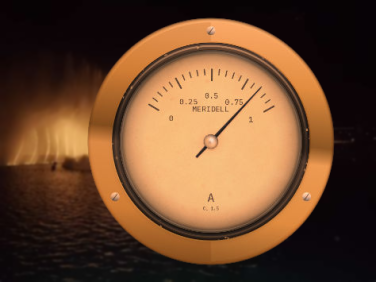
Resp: 0.85,A
